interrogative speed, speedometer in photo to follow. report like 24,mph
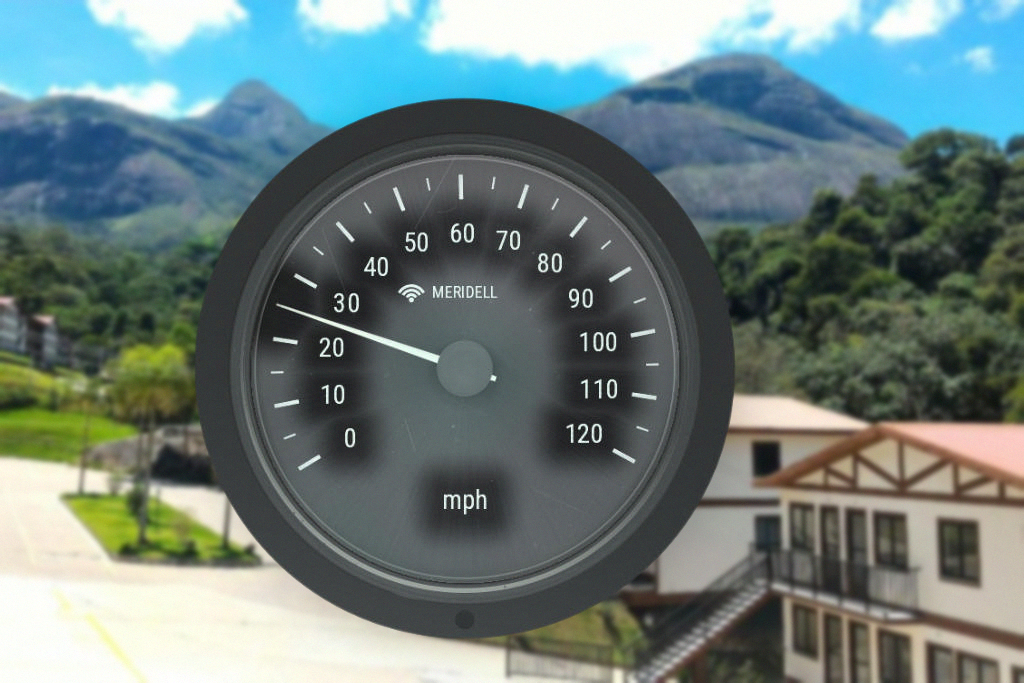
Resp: 25,mph
